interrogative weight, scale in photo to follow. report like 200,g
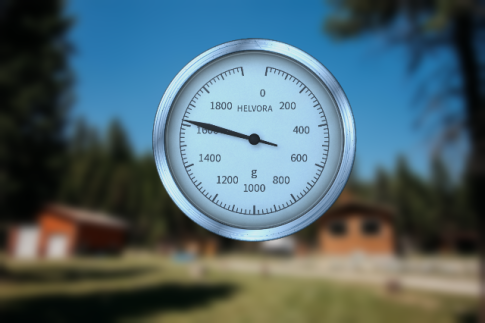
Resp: 1620,g
